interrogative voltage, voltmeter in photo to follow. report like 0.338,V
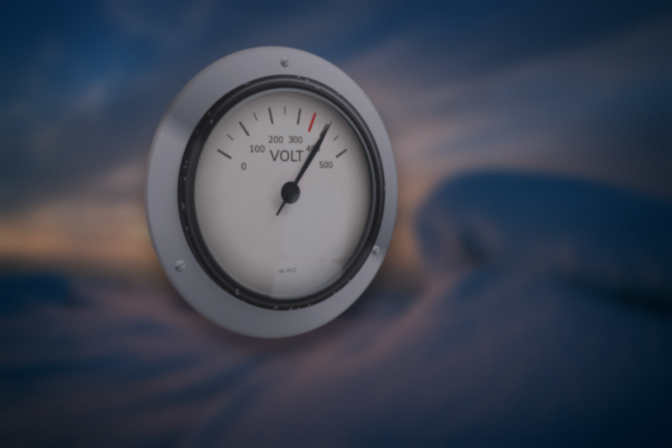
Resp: 400,V
